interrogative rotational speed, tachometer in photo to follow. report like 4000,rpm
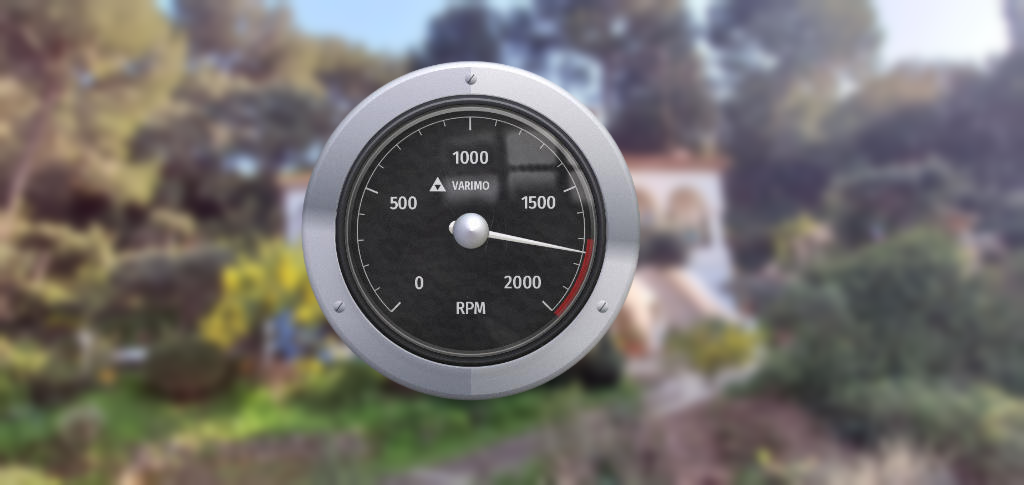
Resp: 1750,rpm
